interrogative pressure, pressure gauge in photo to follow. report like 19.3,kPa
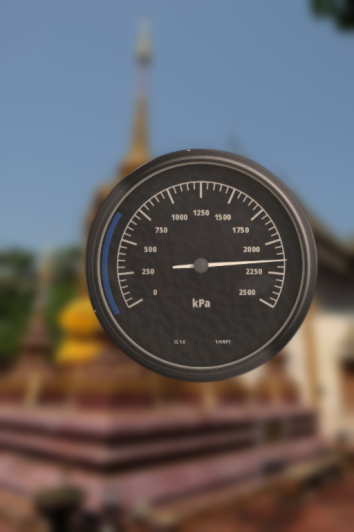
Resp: 2150,kPa
